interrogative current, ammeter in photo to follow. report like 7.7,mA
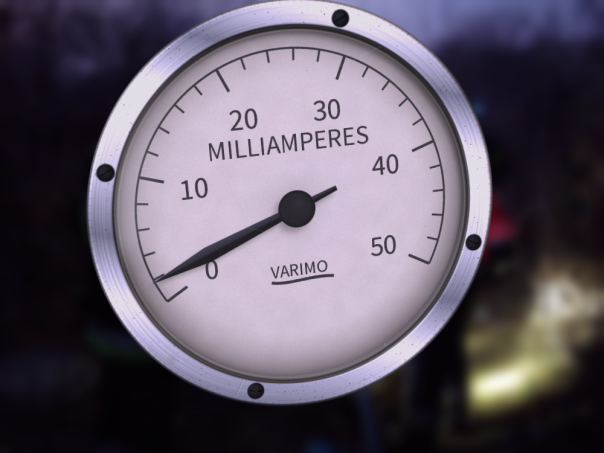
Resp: 2,mA
